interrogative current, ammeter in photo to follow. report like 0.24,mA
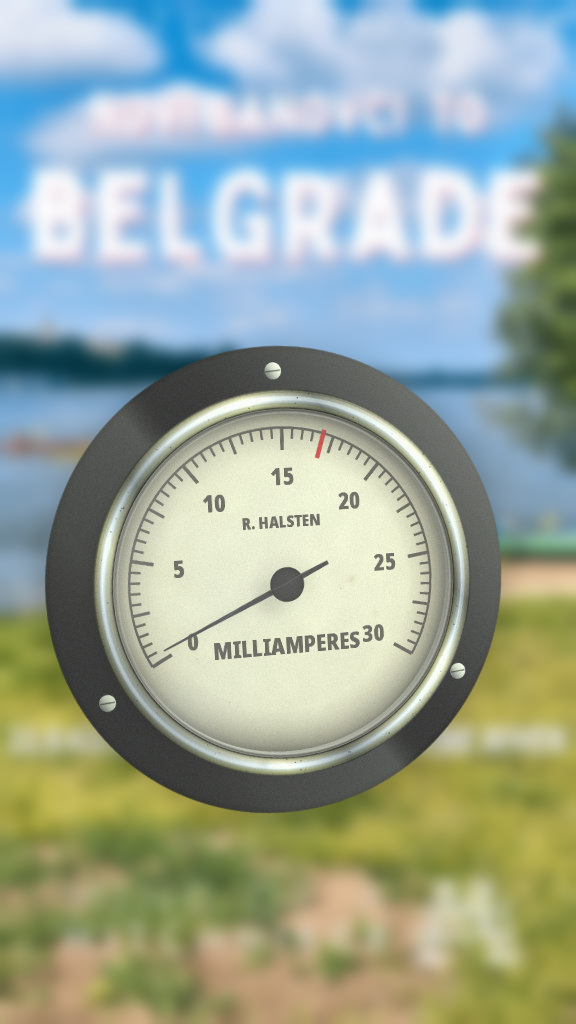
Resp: 0.5,mA
